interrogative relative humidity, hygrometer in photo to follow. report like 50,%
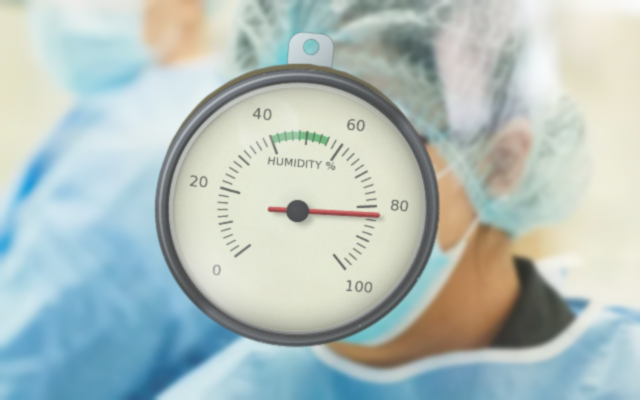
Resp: 82,%
